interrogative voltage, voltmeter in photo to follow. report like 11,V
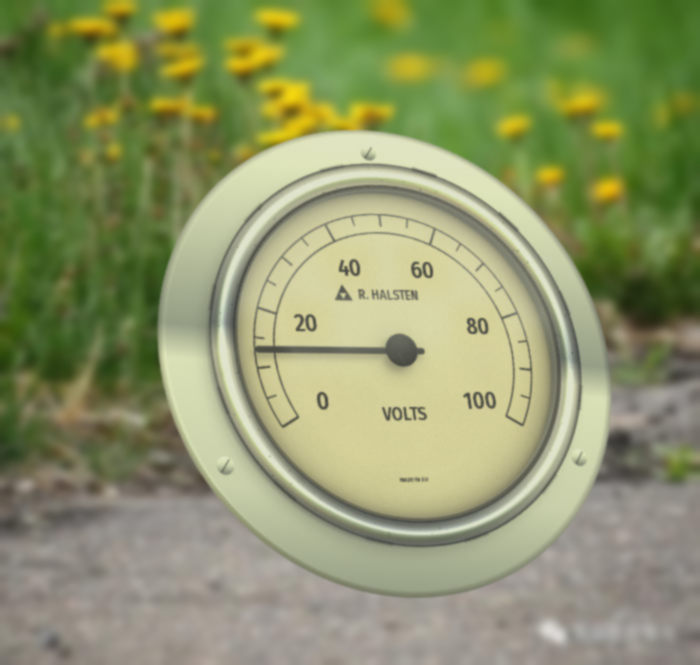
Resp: 12.5,V
